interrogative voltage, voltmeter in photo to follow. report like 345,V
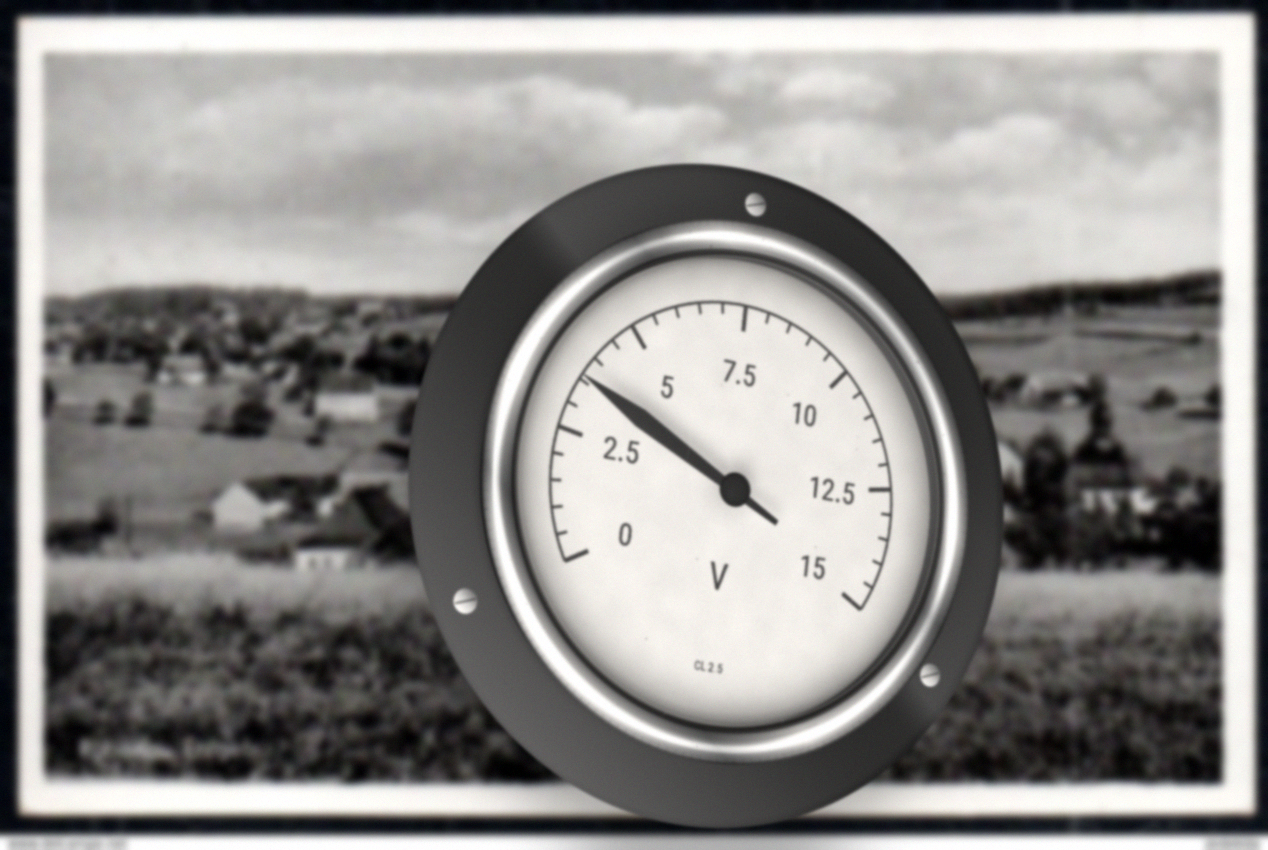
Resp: 3.5,V
